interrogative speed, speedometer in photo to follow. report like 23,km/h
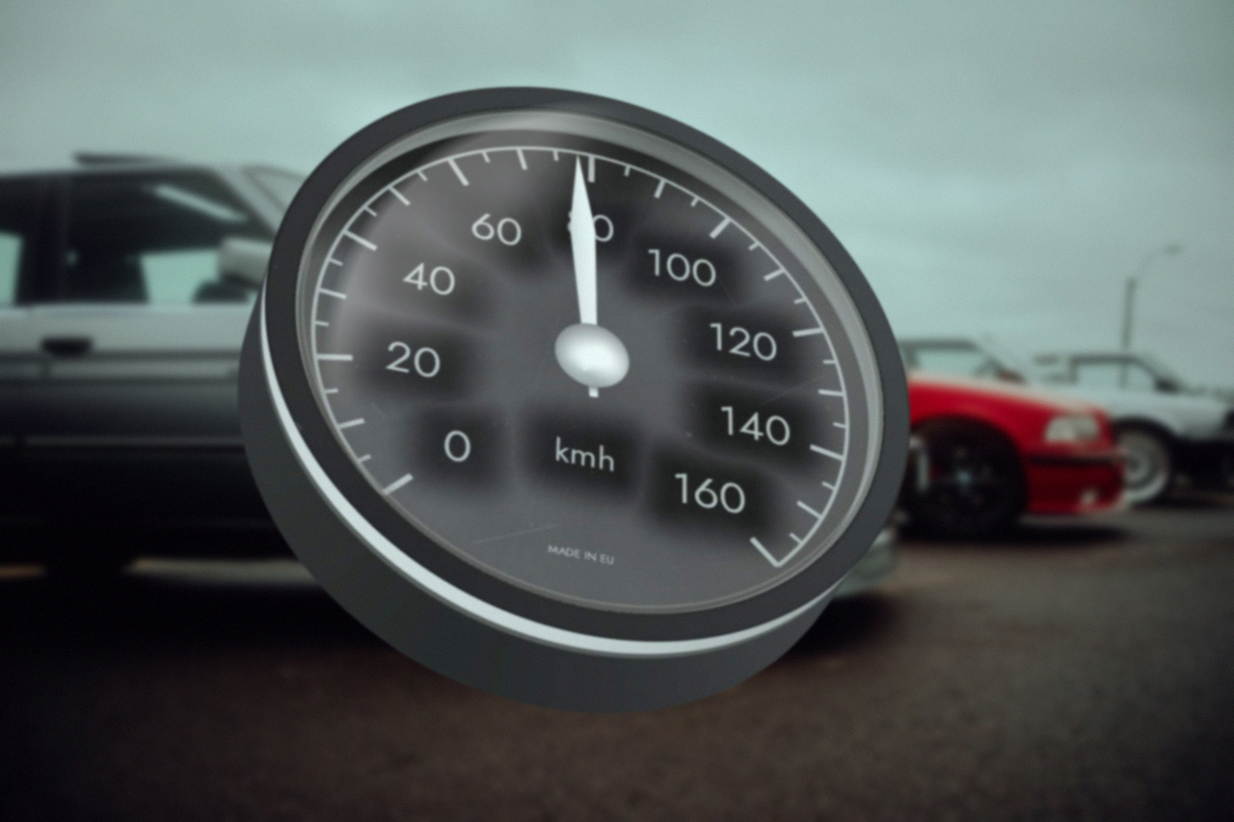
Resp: 77.5,km/h
